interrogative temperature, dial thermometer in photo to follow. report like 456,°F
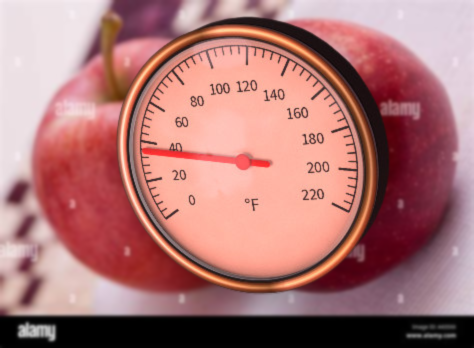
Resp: 36,°F
